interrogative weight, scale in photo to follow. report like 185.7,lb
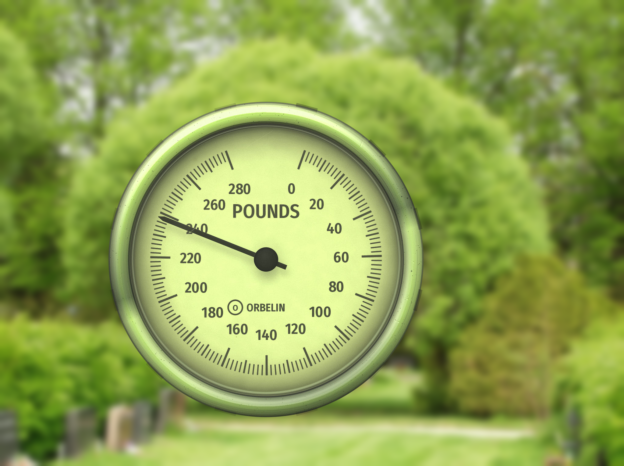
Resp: 238,lb
